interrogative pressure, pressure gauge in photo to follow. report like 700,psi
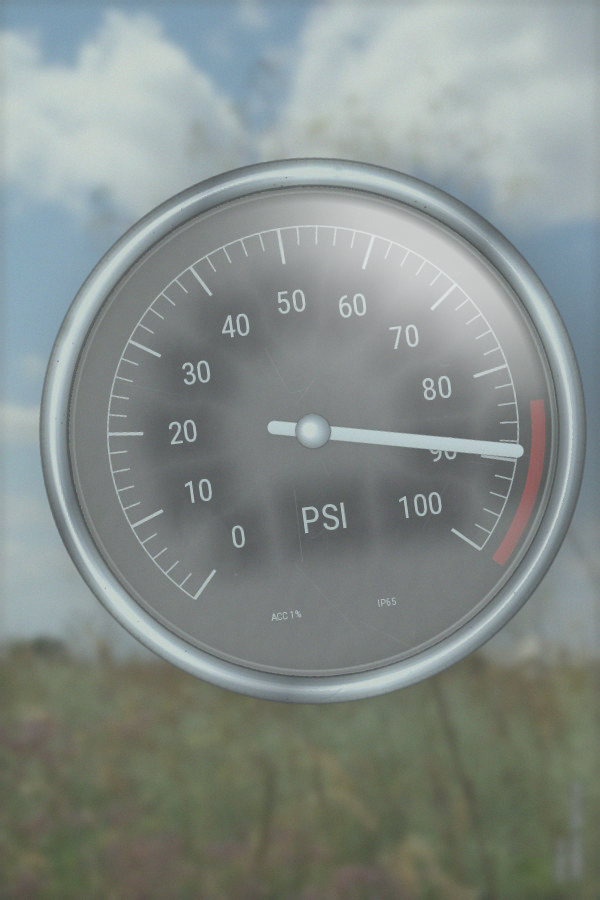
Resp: 89,psi
